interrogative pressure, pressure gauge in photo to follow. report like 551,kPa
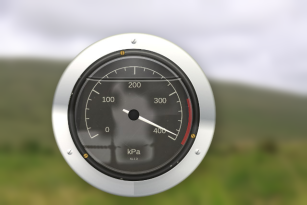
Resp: 390,kPa
